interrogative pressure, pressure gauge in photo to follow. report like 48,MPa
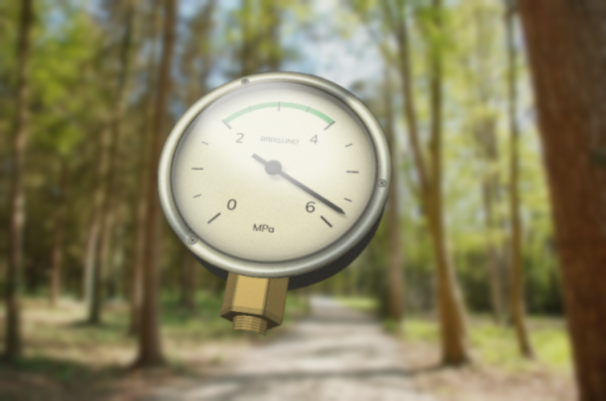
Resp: 5.75,MPa
